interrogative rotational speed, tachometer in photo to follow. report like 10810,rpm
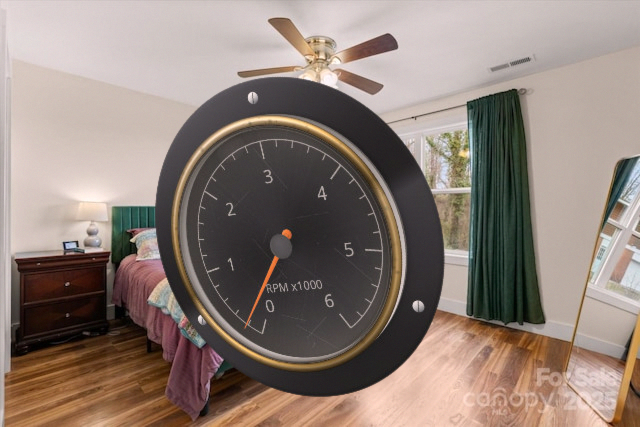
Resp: 200,rpm
